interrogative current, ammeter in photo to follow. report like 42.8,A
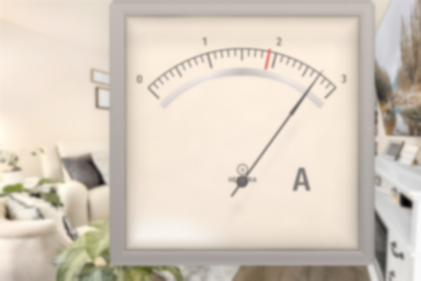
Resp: 2.7,A
